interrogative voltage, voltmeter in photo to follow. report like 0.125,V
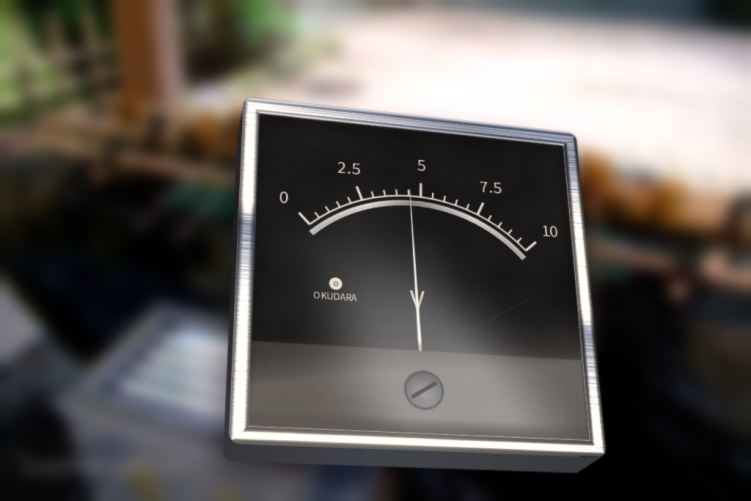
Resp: 4.5,V
